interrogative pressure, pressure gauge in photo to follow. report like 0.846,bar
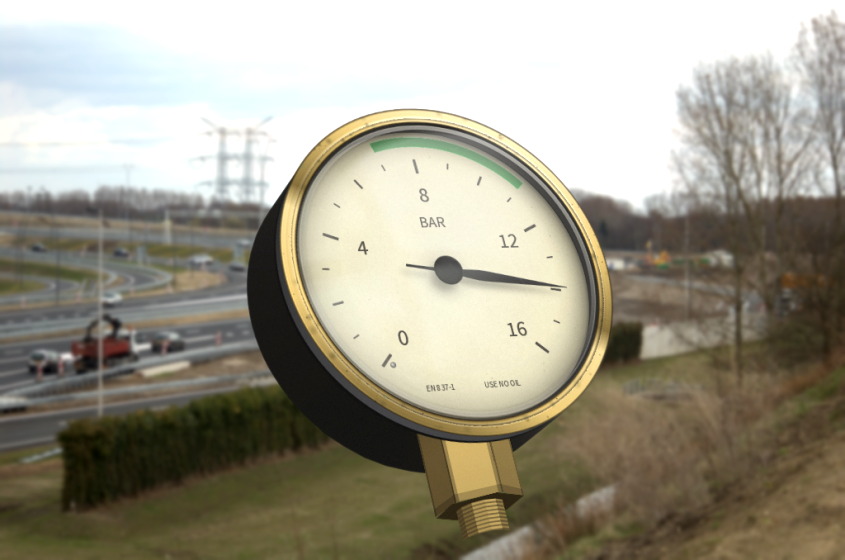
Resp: 14,bar
